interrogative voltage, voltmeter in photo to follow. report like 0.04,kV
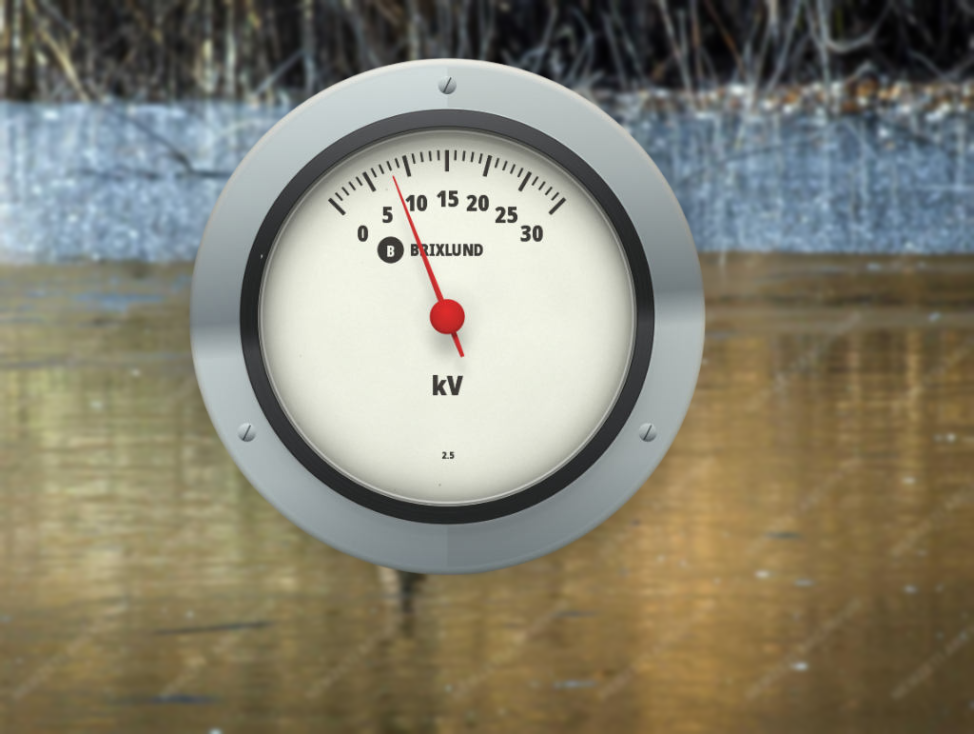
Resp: 8,kV
